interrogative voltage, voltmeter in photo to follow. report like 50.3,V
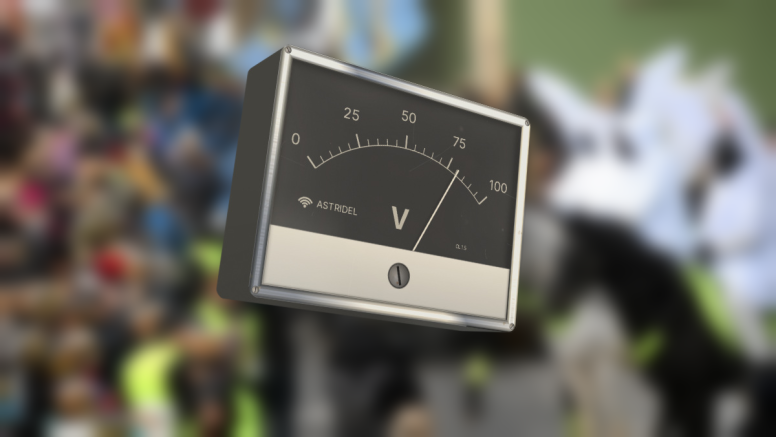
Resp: 80,V
